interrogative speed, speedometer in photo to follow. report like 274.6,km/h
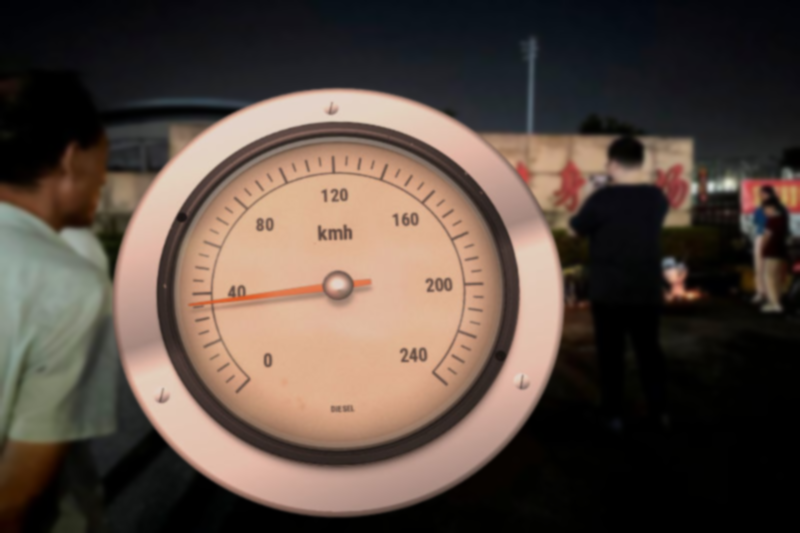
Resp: 35,km/h
